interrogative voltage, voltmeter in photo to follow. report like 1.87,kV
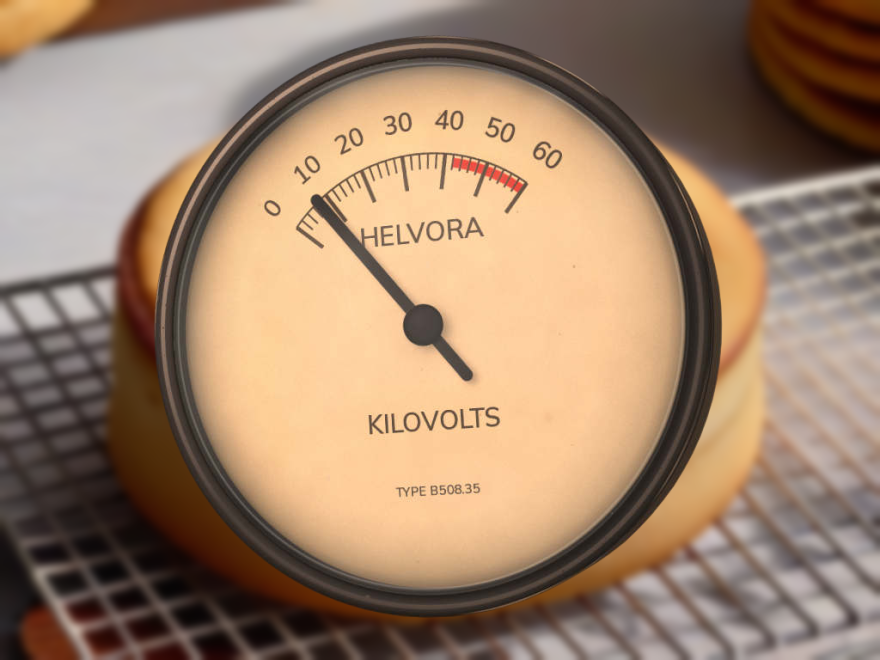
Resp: 8,kV
